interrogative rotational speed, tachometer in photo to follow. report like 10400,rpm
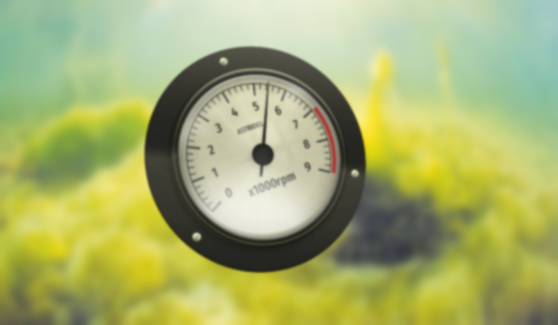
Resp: 5400,rpm
